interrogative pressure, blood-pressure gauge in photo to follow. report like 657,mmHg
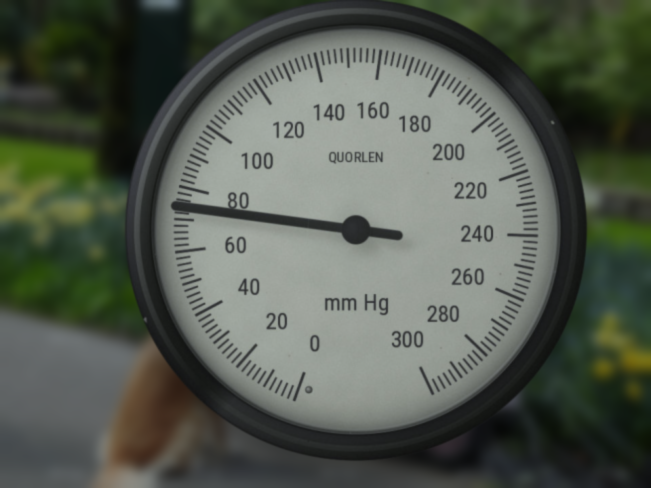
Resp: 74,mmHg
